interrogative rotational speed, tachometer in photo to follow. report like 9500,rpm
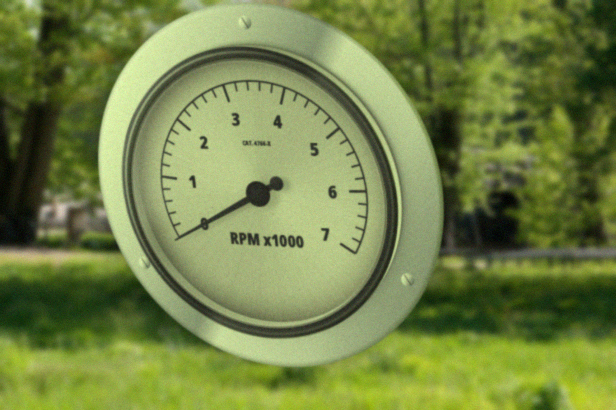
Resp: 0,rpm
